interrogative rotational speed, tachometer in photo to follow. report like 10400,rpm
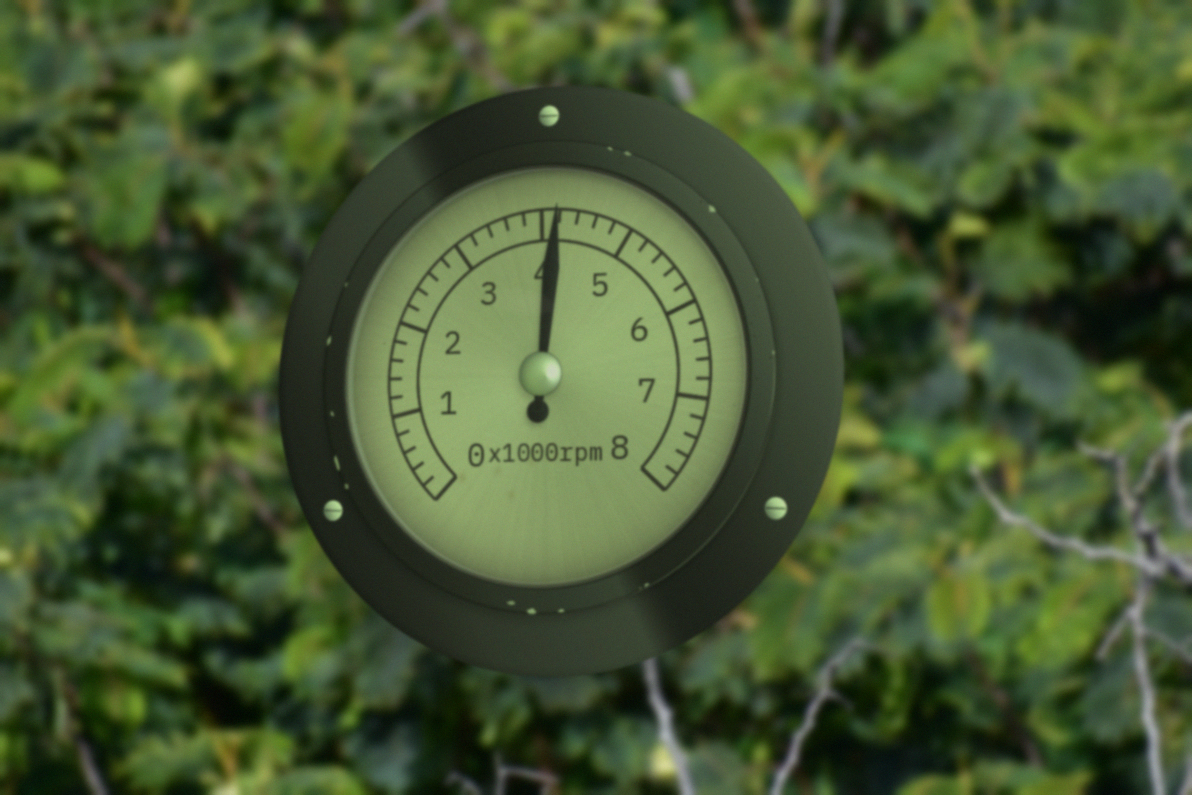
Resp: 4200,rpm
